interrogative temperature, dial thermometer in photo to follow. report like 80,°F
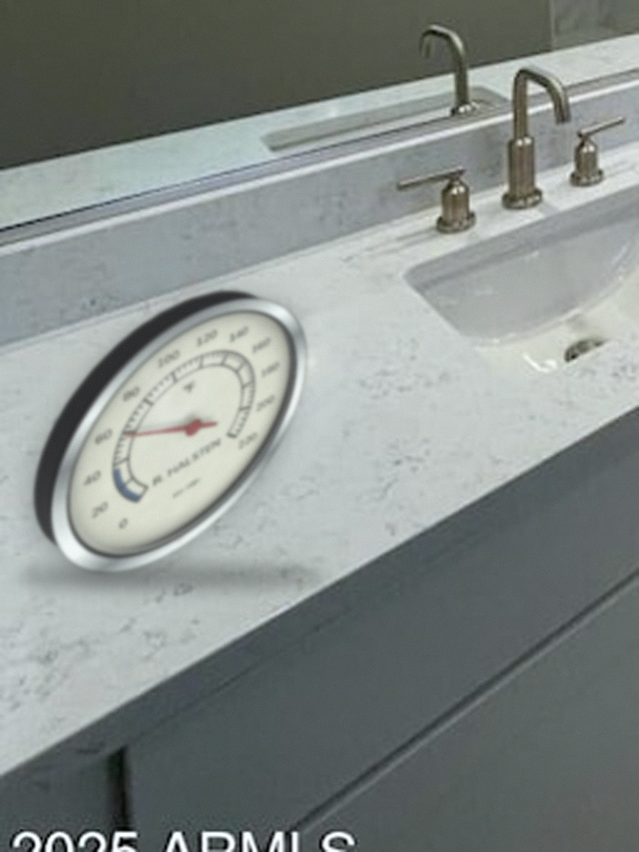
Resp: 60,°F
